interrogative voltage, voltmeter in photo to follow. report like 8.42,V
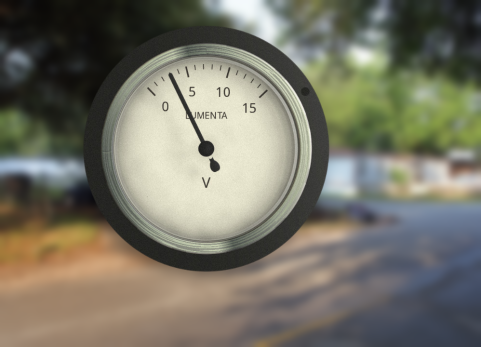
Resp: 3,V
